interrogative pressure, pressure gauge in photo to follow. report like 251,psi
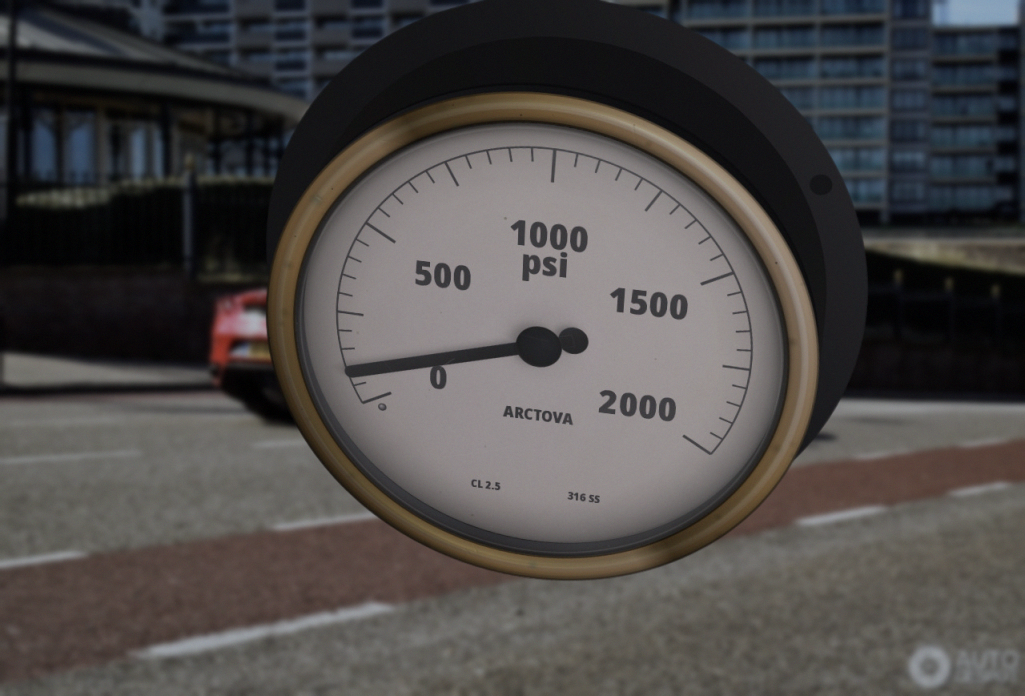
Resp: 100,psi
